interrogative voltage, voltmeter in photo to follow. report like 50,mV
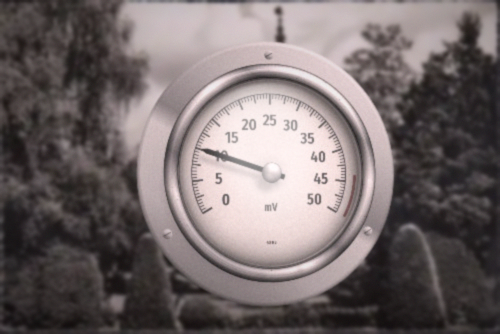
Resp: 10,mV
